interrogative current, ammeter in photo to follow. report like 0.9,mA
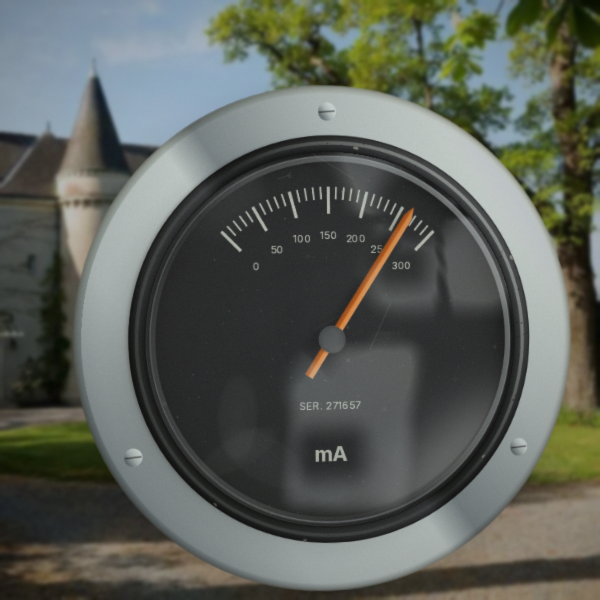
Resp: 260,mA
